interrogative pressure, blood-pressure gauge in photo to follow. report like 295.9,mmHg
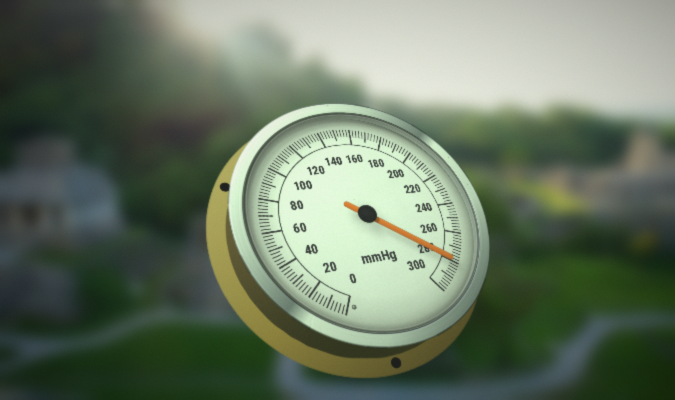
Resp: 280,mmHg
